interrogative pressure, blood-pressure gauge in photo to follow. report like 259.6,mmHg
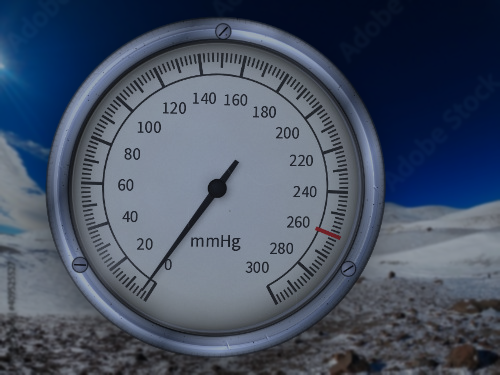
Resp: 4,mmHg
